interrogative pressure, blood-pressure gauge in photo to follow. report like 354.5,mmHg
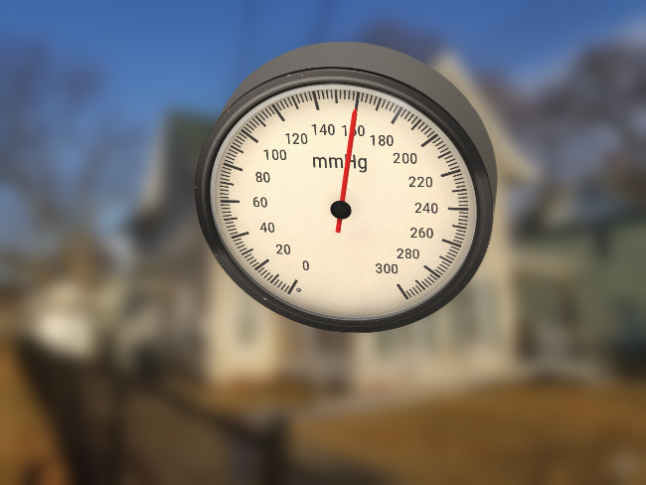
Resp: 160,mmHg
